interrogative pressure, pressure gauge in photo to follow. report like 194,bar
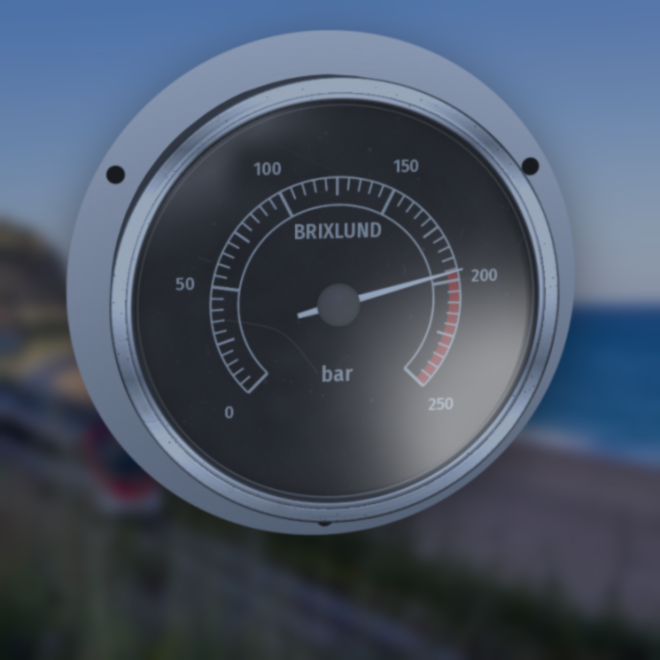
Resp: 195,bar
